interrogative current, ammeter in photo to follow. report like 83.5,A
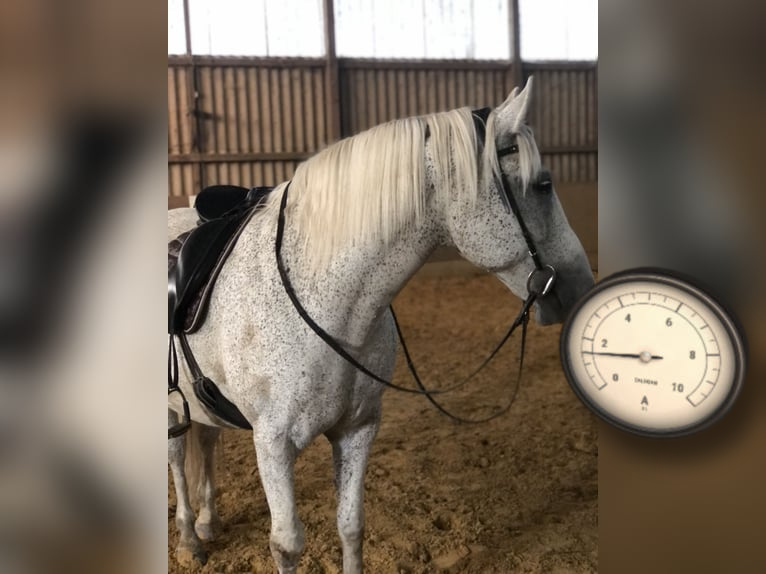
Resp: 1.5,A
